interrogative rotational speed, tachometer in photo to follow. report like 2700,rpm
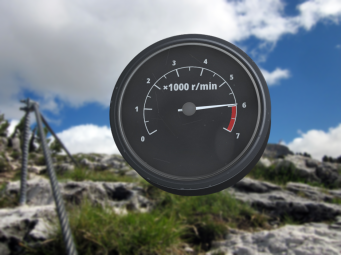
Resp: 6000,rpm
